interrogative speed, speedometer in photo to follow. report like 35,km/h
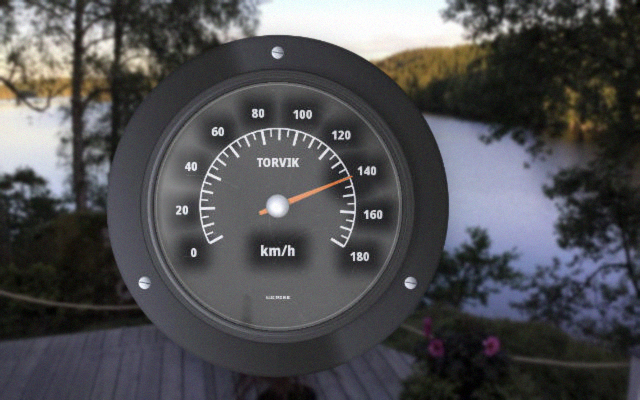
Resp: 140,km/h
